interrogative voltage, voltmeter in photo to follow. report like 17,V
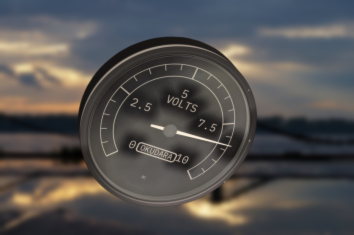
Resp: 8.25,V
